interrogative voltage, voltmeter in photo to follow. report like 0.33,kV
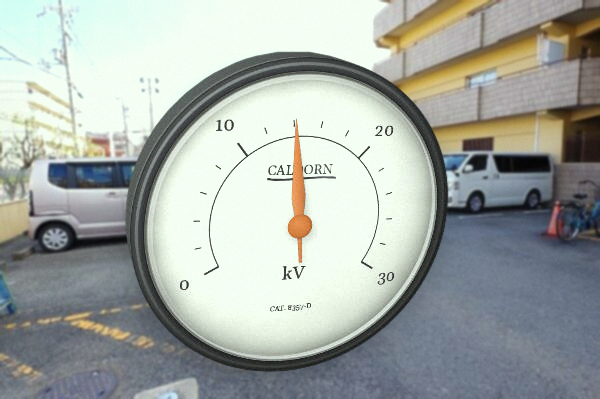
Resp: 14,kV
